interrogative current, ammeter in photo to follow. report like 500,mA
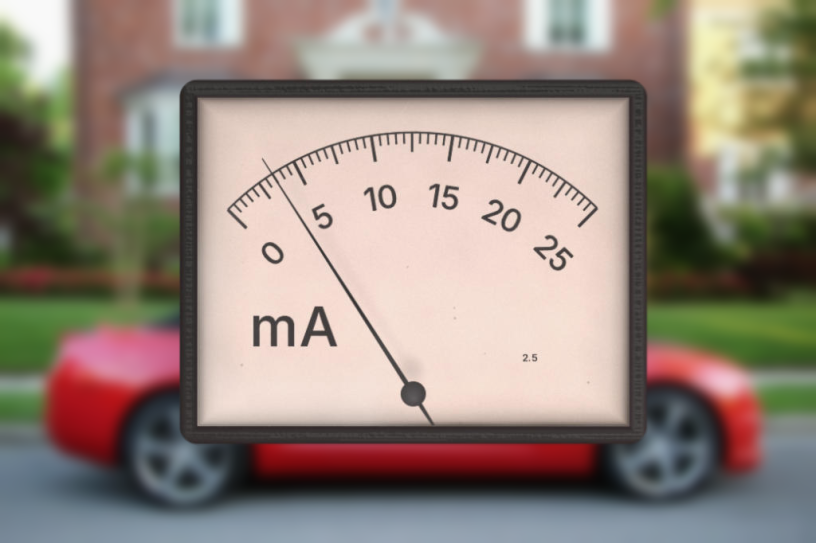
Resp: 3.5,mA
